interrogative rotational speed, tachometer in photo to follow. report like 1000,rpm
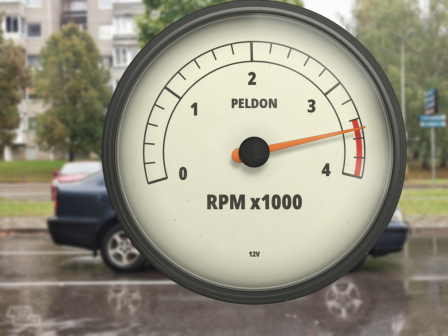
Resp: 3500,rpm
